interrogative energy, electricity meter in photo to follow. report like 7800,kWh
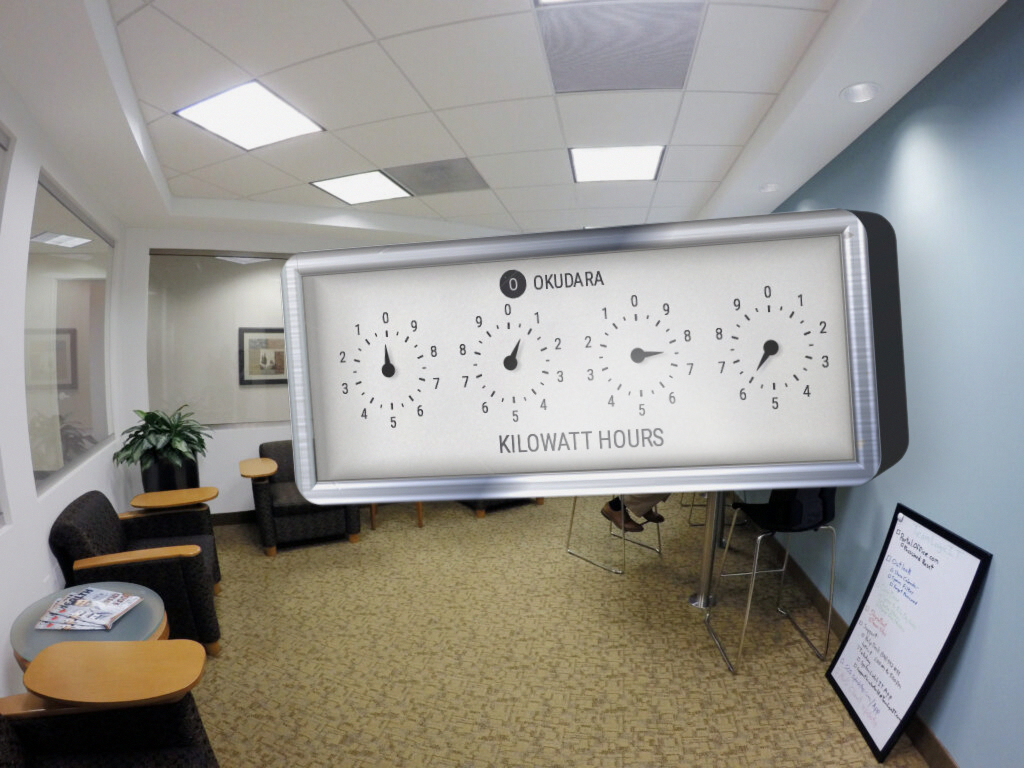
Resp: 76,kWh
